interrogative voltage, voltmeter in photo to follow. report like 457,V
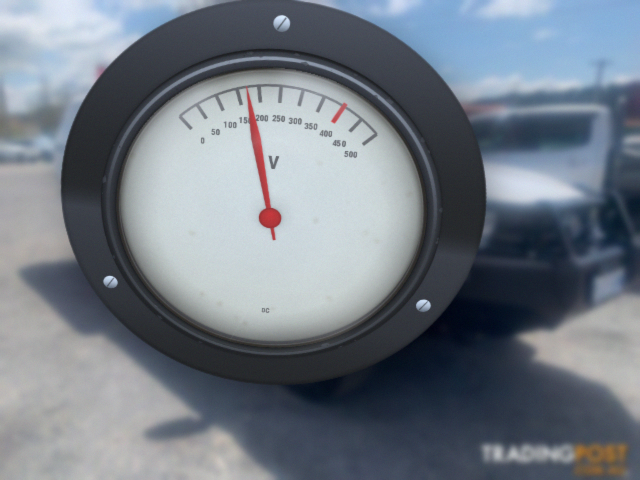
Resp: 175,V
